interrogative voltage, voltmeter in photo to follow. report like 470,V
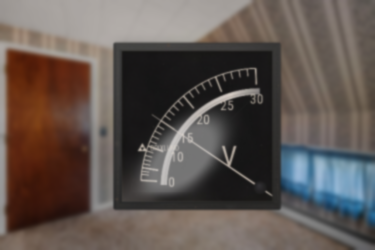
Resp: 15,V
